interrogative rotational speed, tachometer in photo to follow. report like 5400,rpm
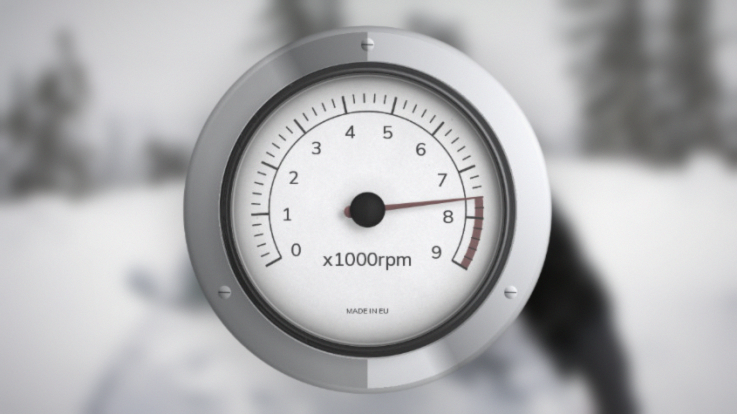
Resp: 7600,rpm
